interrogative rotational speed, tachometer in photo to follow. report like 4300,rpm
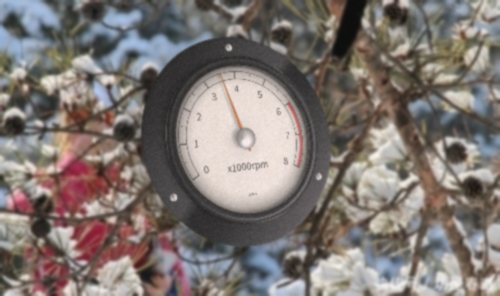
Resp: 3500,rpm
